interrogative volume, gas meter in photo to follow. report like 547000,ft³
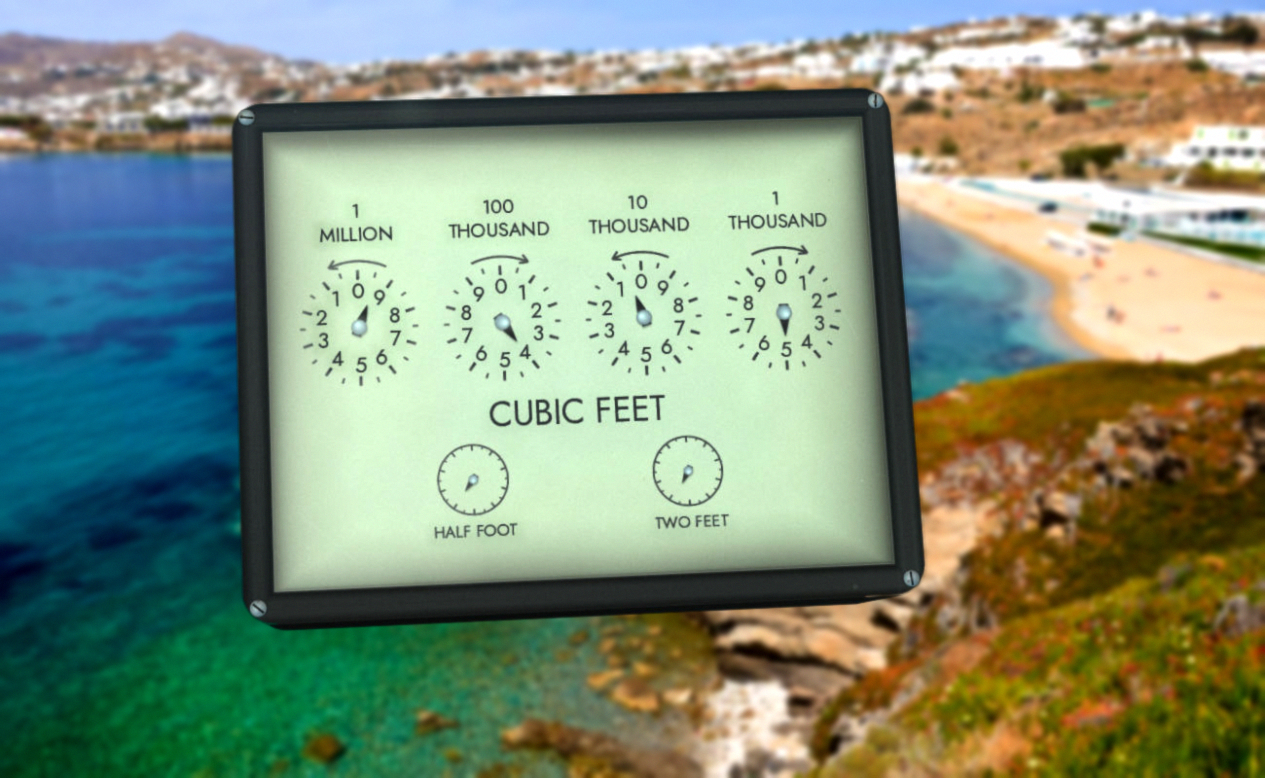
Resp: 940500,ft³
